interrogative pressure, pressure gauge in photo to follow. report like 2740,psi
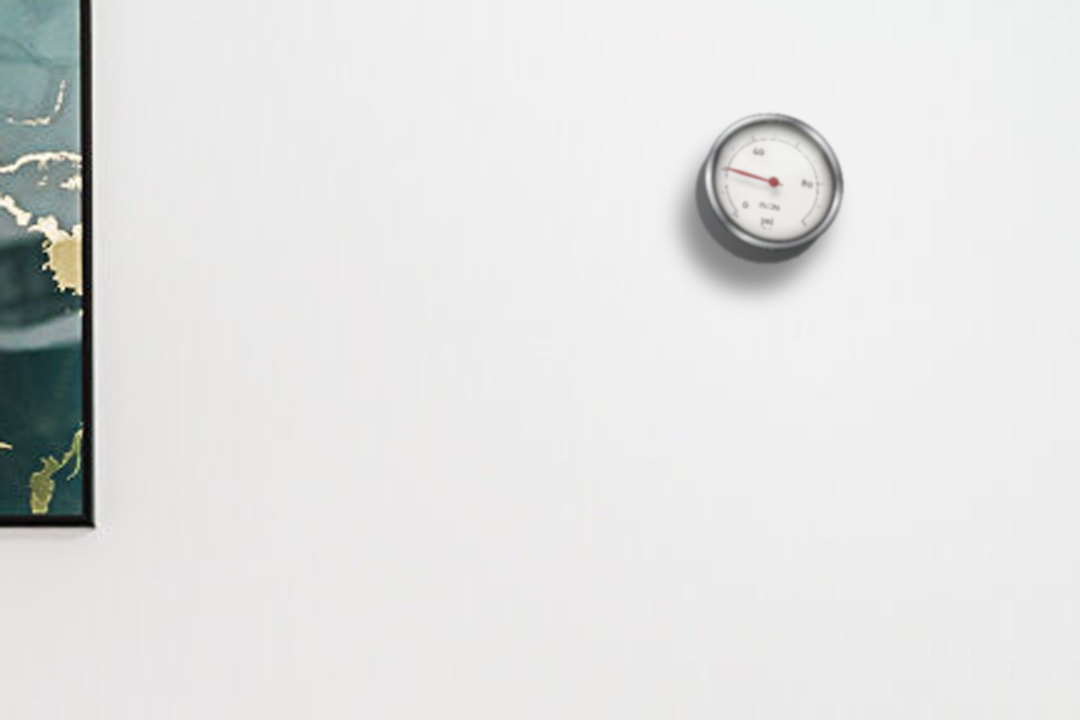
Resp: 20,psi
